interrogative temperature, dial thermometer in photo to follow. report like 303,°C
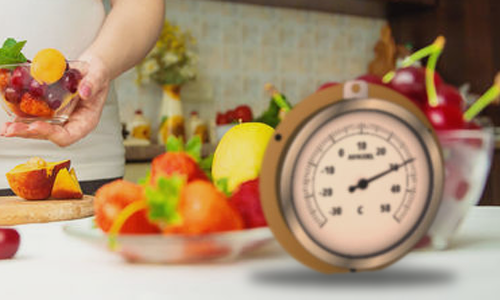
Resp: 30,°C
